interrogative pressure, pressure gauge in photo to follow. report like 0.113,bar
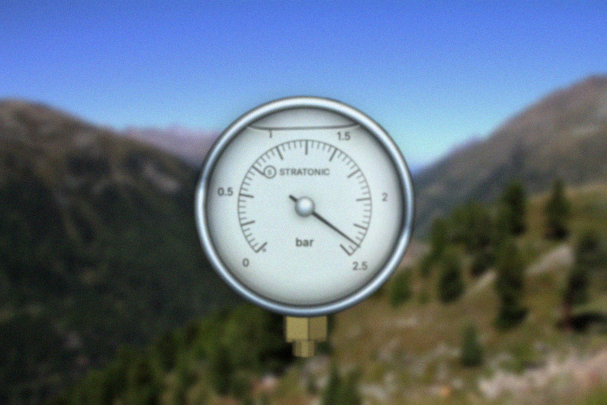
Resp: 2.4,bar
